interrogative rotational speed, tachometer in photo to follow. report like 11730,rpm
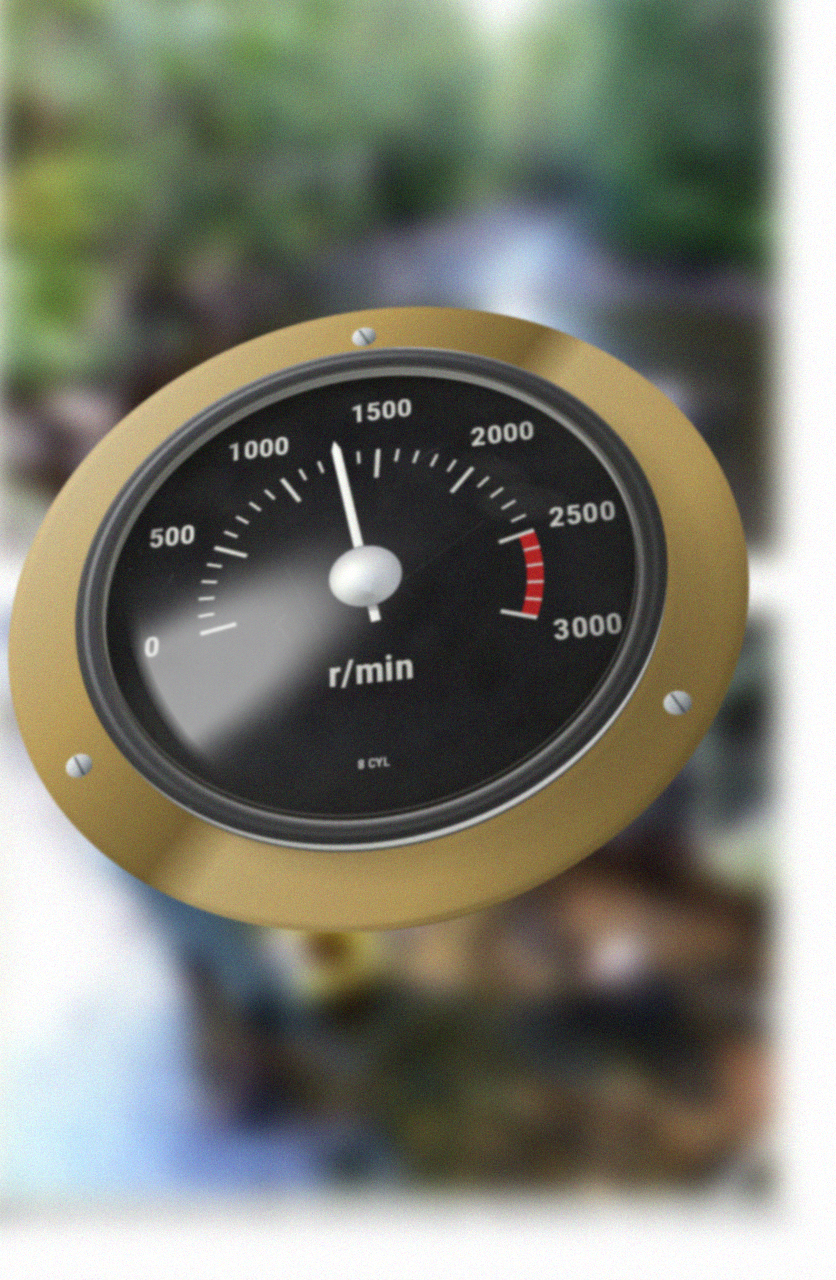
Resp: 1300,rpm
